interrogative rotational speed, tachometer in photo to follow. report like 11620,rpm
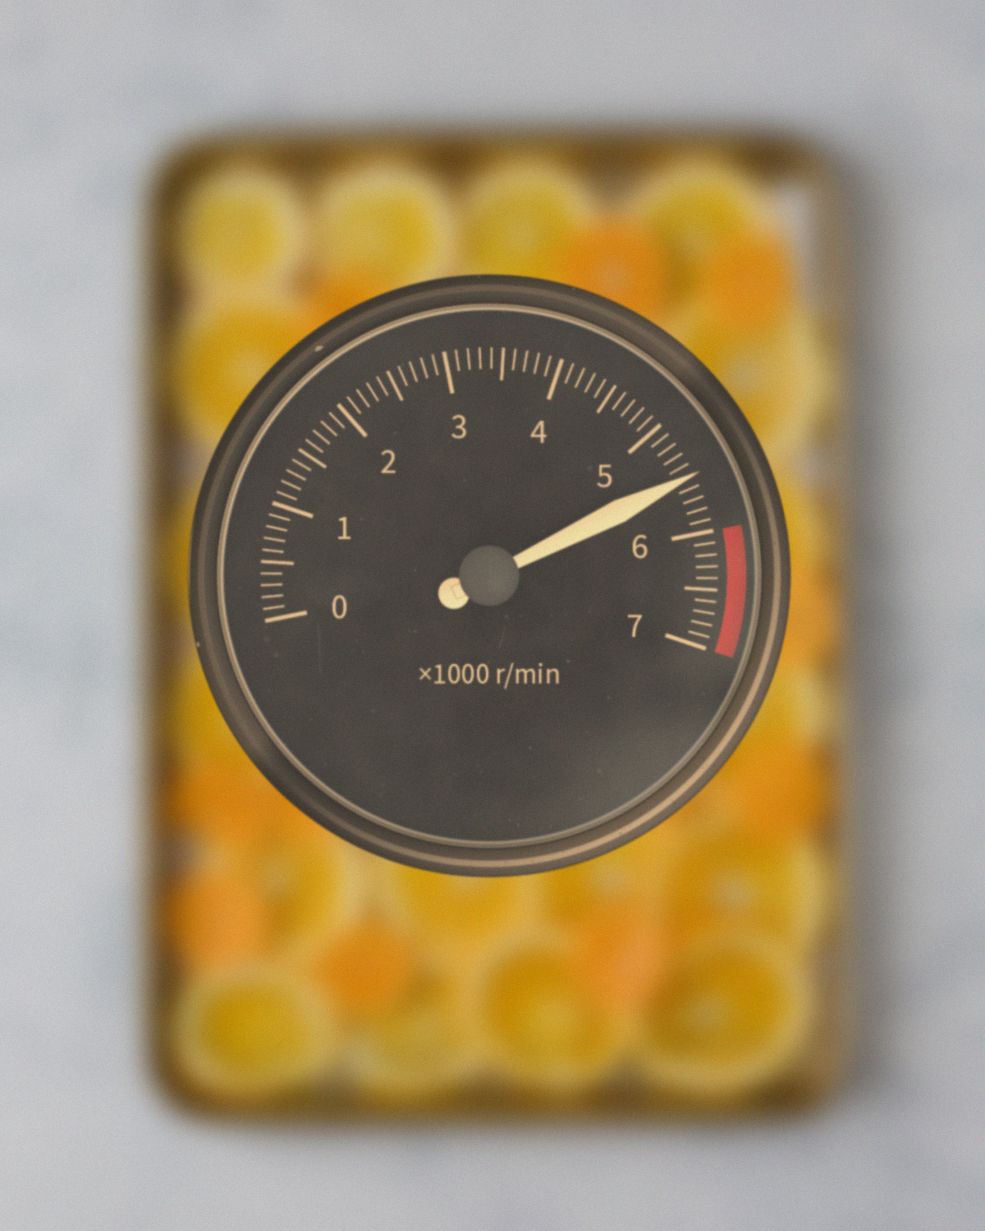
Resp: 5500,rpm
